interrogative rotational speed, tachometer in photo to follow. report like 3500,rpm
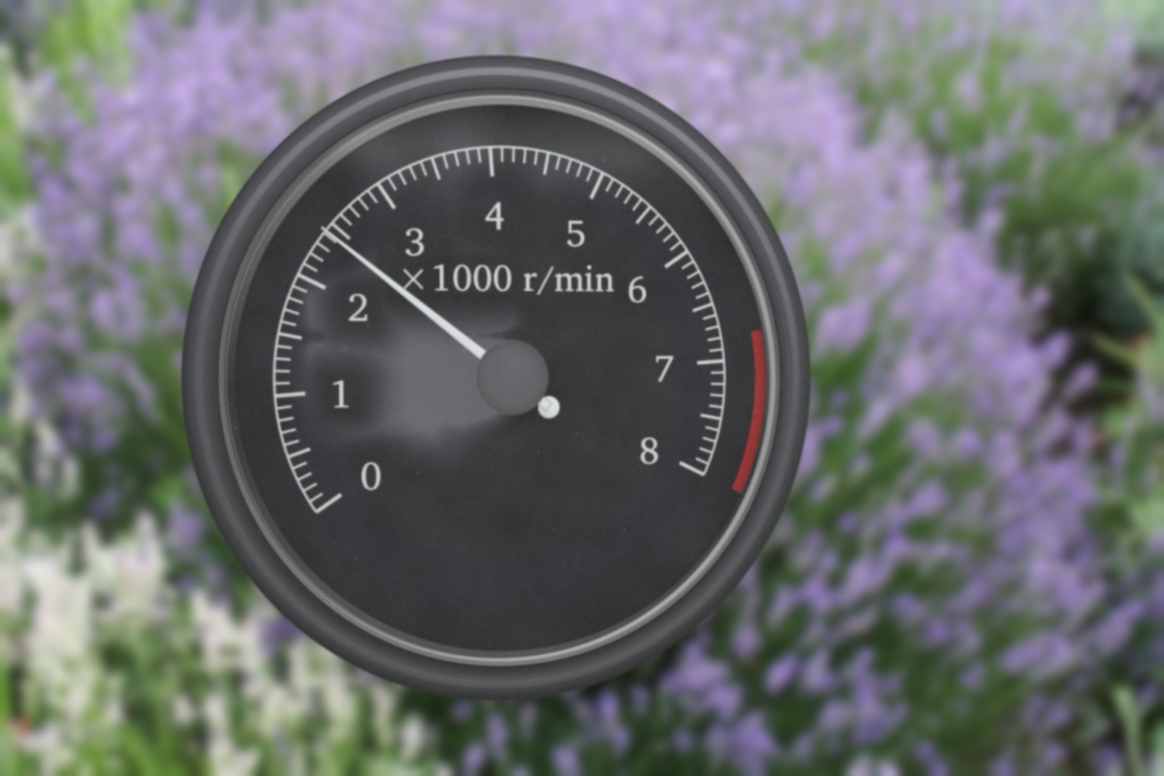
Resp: 2400,rpm
